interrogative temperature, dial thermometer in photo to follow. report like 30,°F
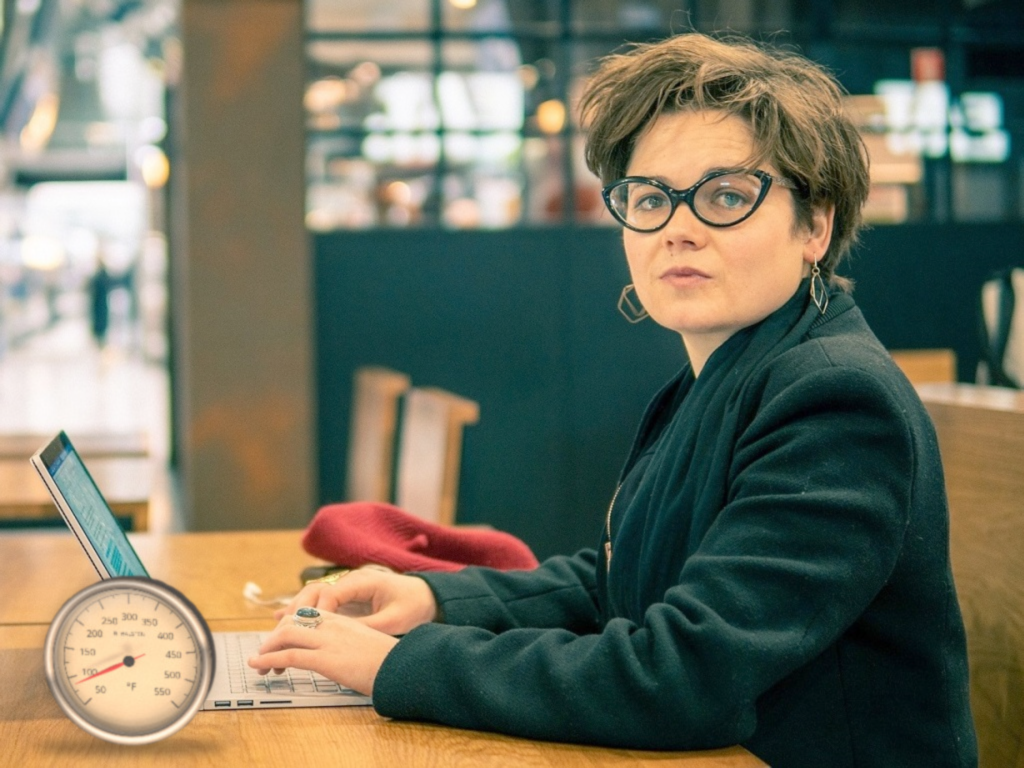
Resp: 87.5,°F
